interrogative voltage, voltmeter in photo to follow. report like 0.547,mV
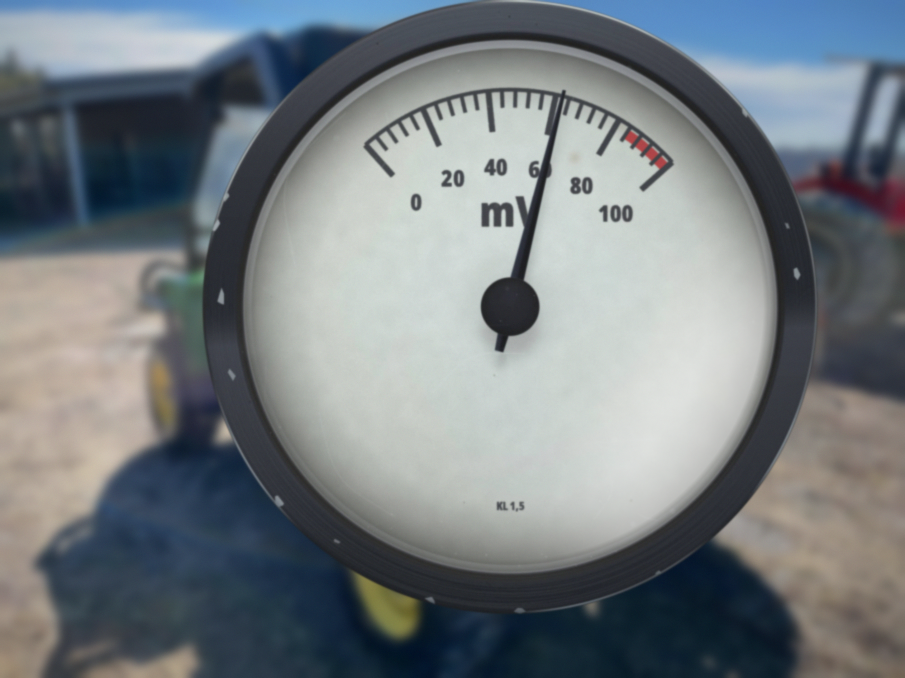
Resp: 62,mV
